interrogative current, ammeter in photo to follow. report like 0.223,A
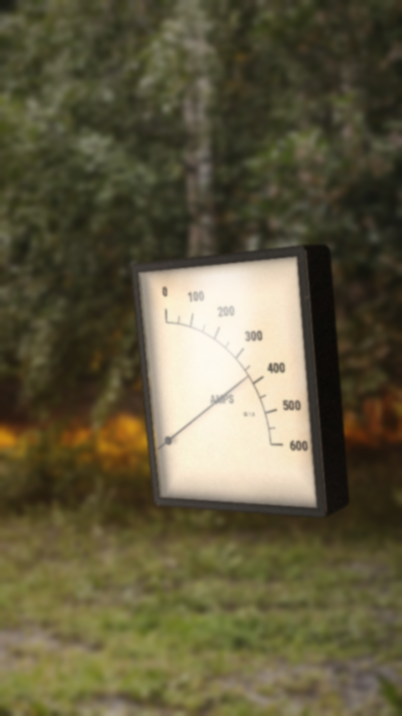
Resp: 375,A
